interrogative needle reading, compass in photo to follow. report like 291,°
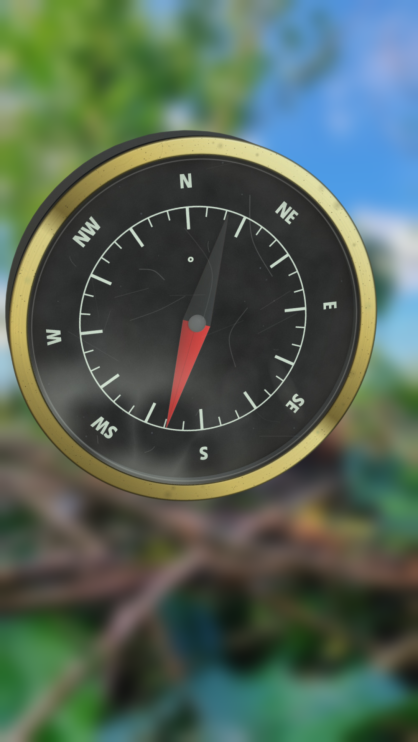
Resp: 200,°
